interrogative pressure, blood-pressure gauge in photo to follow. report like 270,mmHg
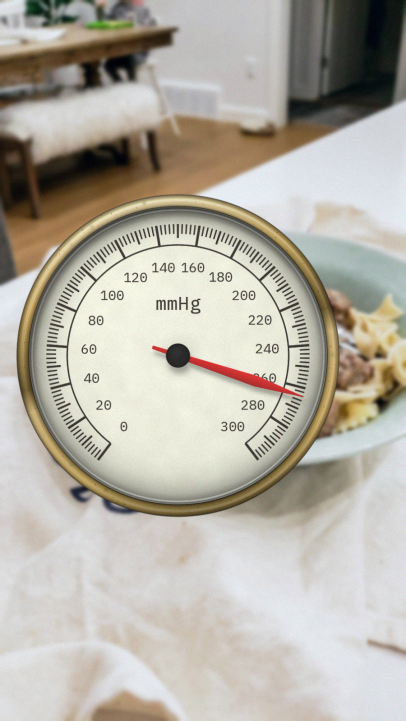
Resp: 264,mmHg
